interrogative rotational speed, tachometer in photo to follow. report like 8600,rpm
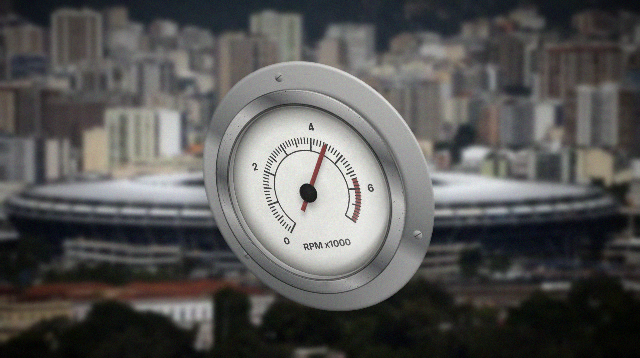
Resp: 4500,rpm
